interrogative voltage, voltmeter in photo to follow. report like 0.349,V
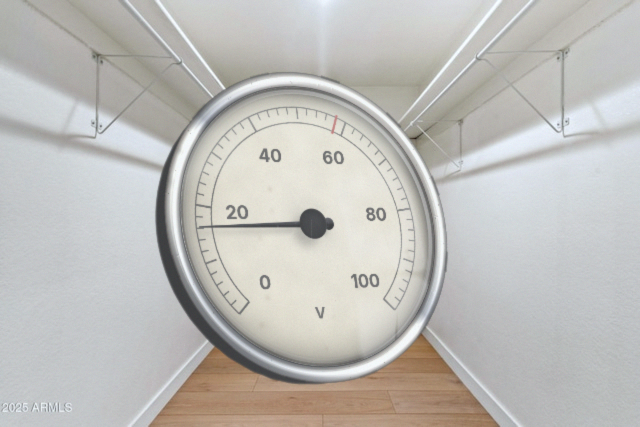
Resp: 16,V
